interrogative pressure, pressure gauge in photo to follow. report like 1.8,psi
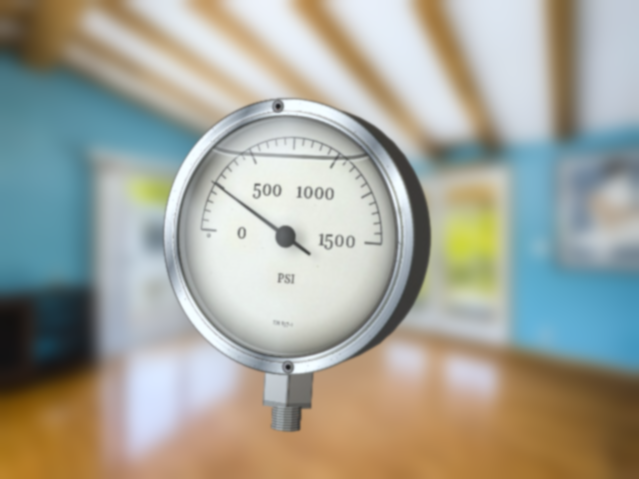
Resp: 250,psi
